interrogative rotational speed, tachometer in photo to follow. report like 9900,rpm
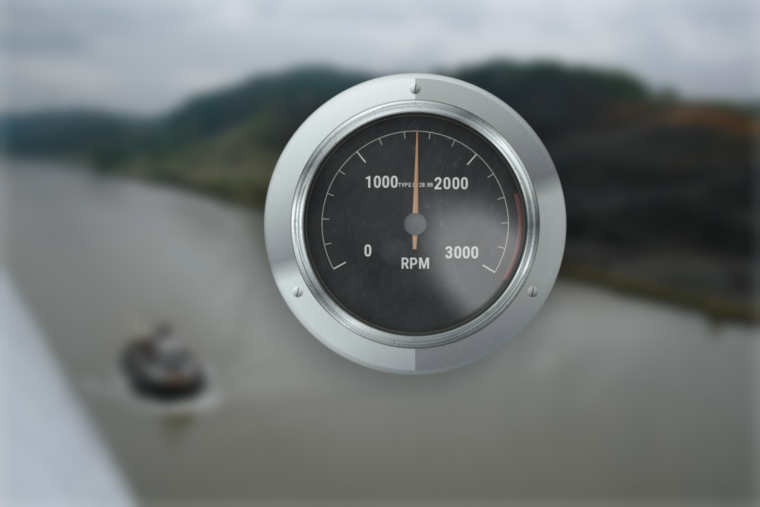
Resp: 1500,rpm
